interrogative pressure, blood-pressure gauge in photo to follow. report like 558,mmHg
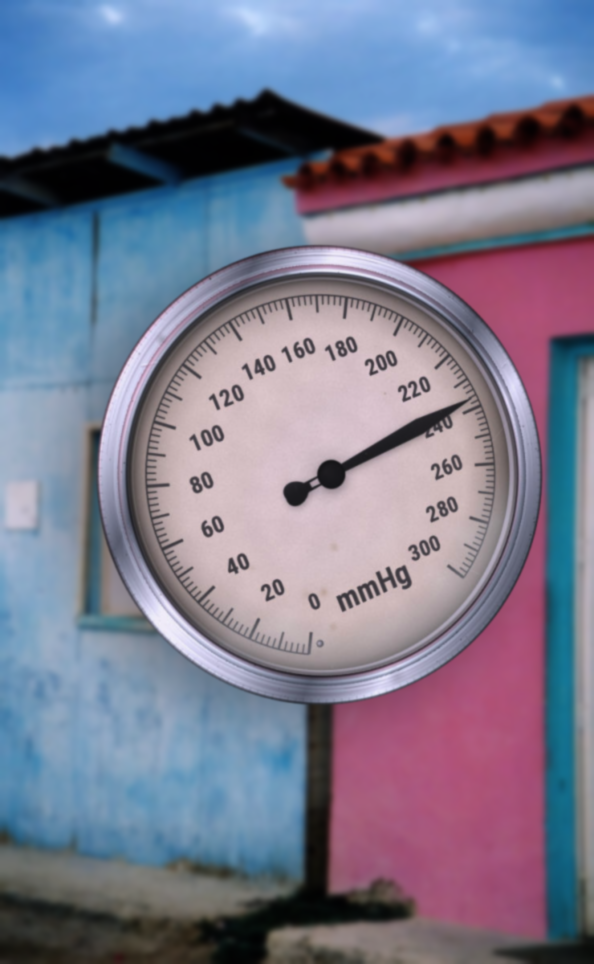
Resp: 236,mmHg
